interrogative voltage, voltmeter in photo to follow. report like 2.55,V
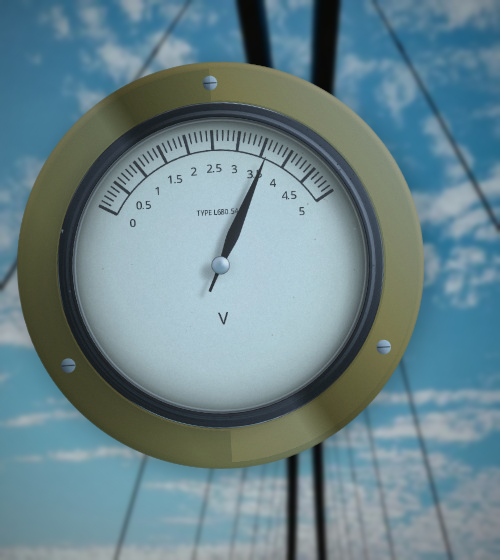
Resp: 3.6,V
